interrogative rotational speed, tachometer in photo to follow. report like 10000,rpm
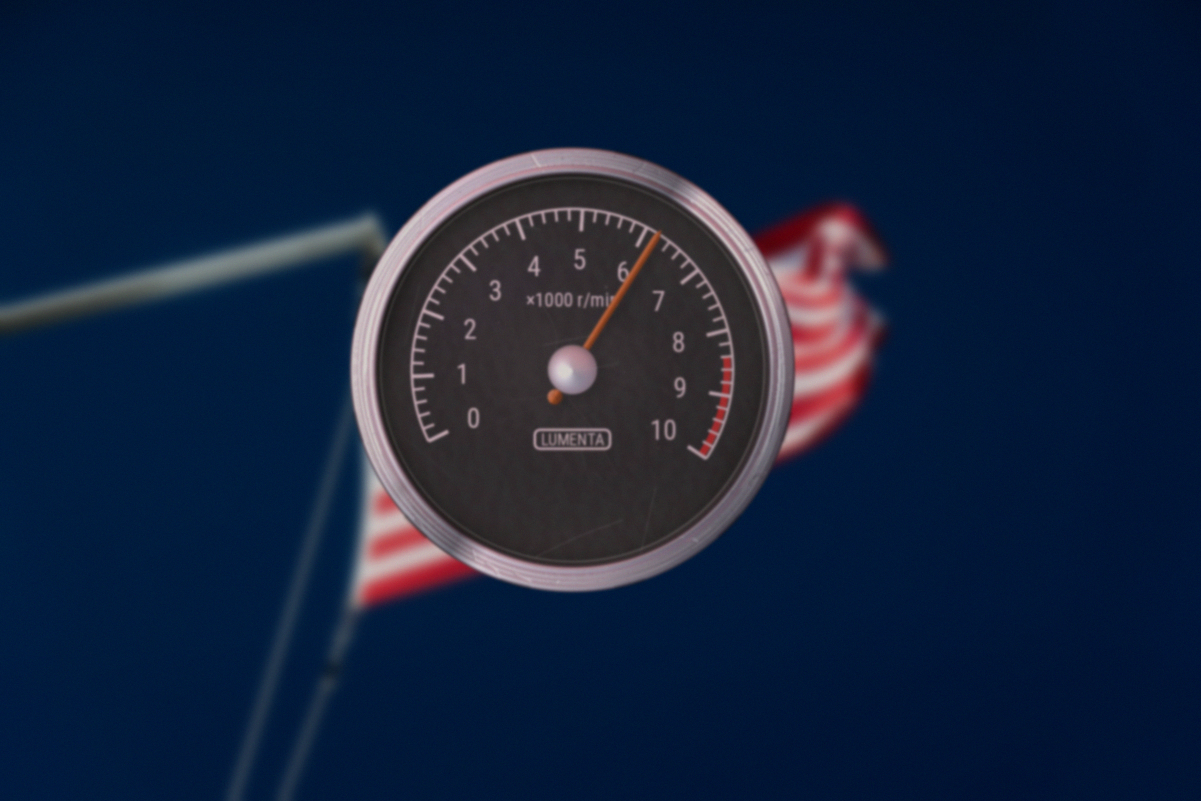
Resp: 6200,rpm
